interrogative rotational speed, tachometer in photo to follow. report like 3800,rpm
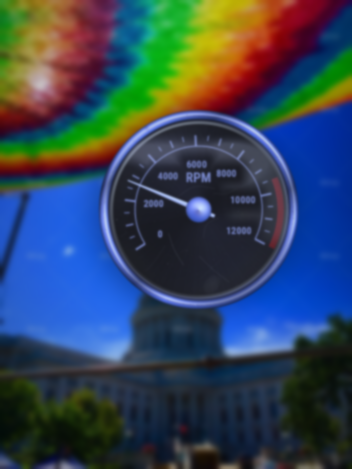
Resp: 2750,rpm
